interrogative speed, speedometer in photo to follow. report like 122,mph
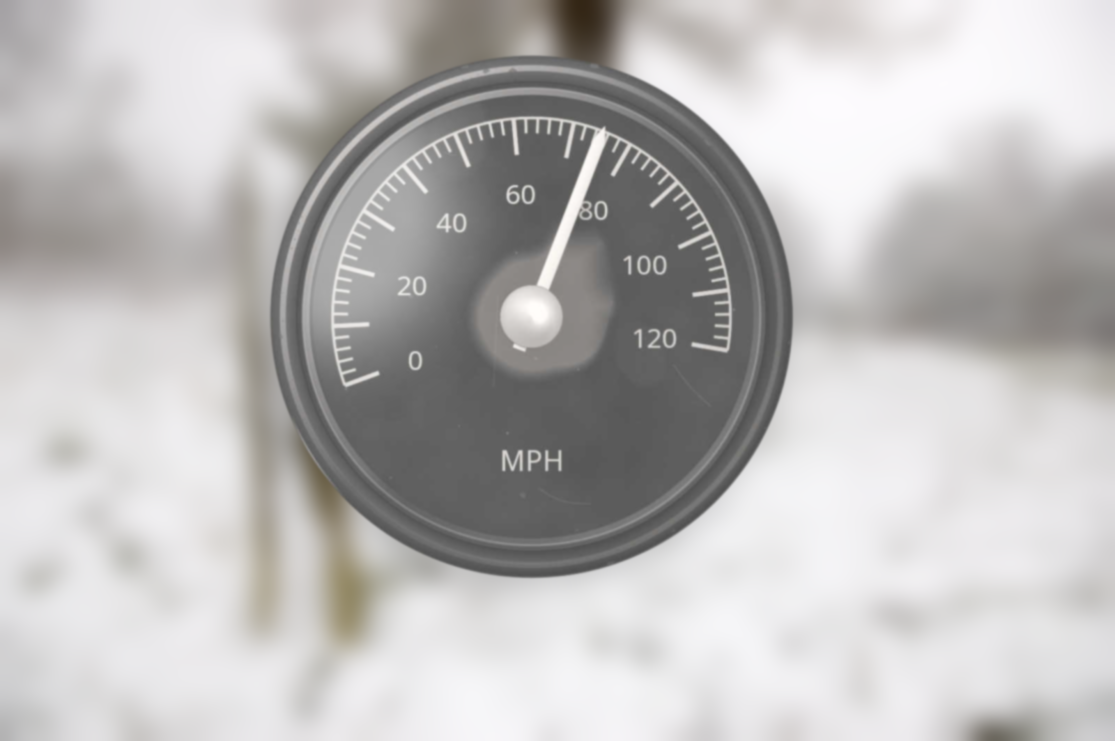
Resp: 75,mph
